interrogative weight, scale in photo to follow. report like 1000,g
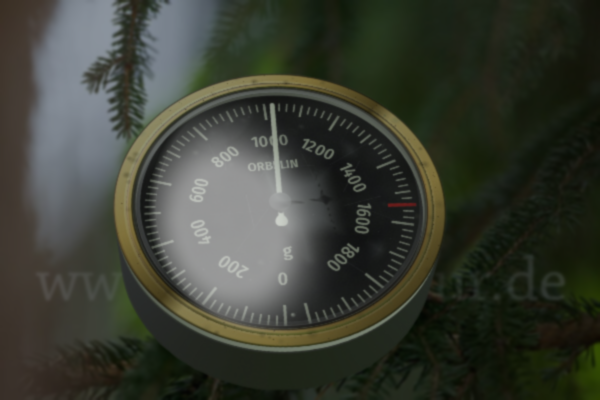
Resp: 1020,g
